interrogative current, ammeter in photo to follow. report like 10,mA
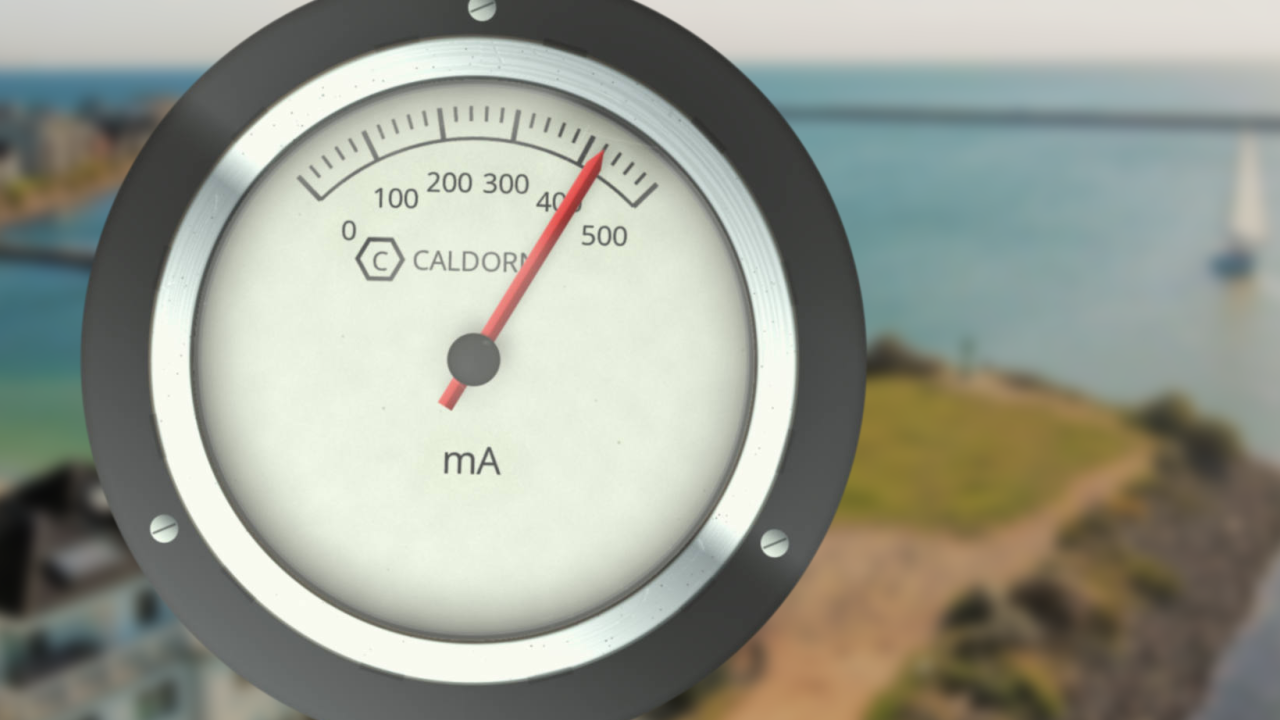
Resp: 420,mA
